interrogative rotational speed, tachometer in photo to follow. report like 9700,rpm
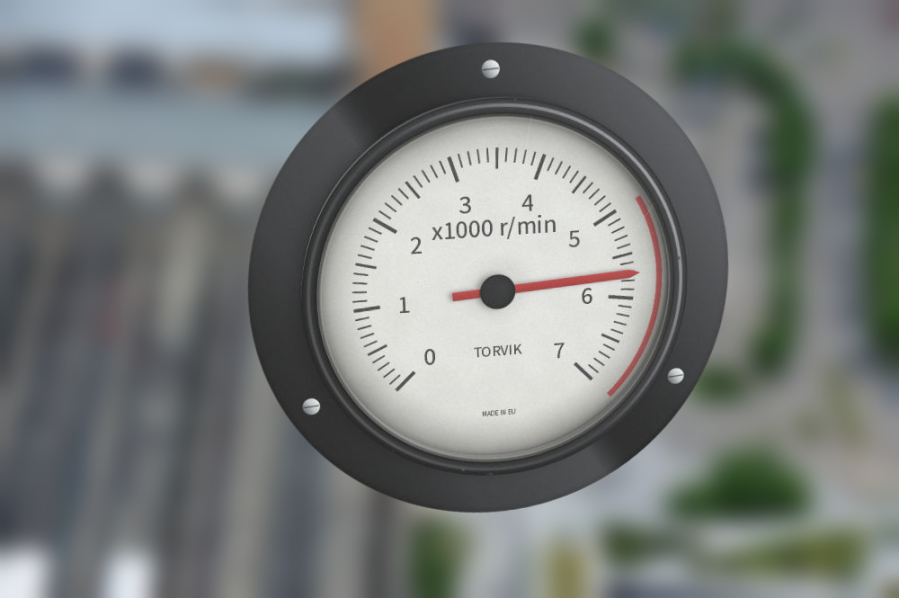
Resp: 5700,rpm
